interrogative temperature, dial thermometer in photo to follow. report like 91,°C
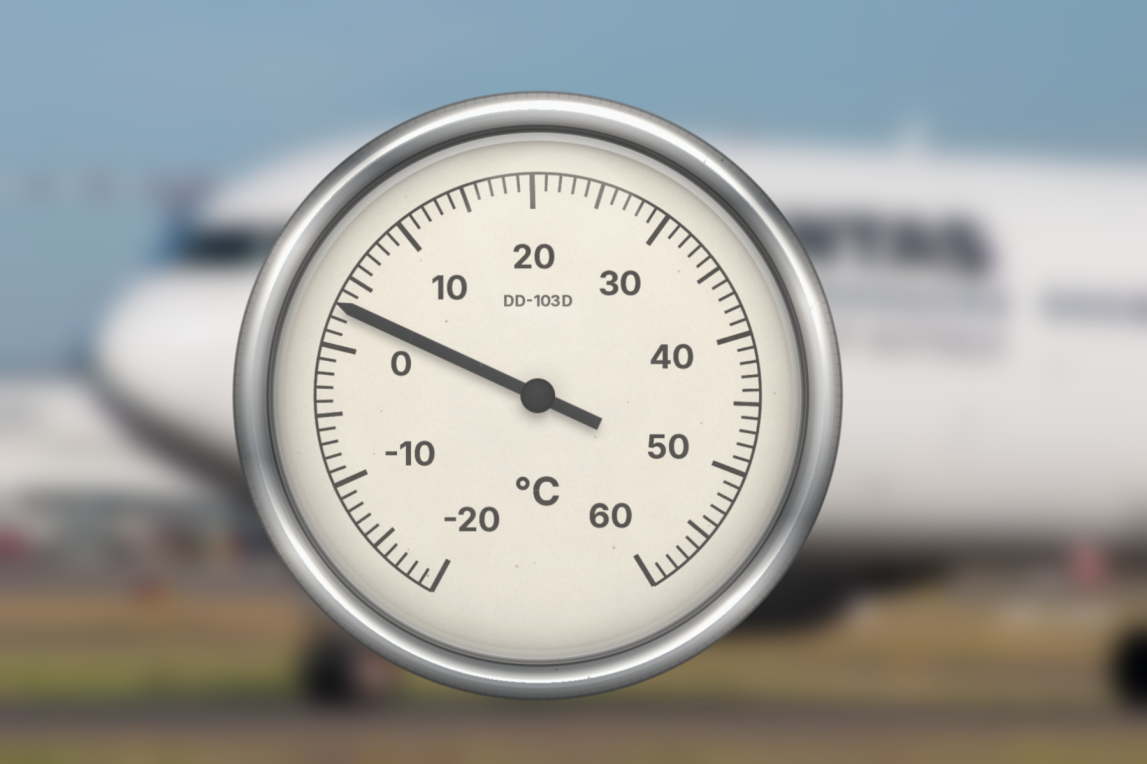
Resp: 3,°C
